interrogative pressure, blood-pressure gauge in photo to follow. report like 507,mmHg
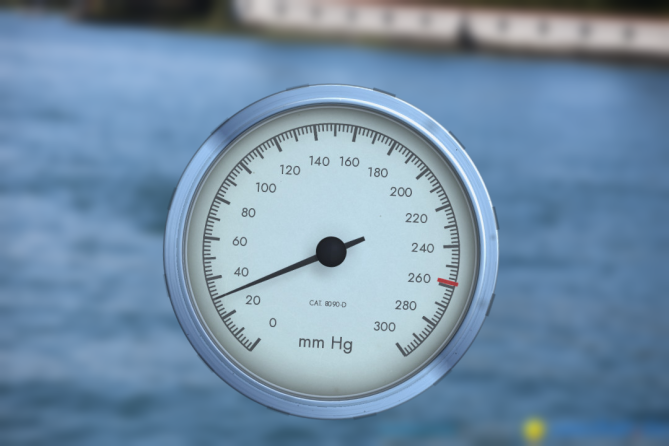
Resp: 30,mmHg
